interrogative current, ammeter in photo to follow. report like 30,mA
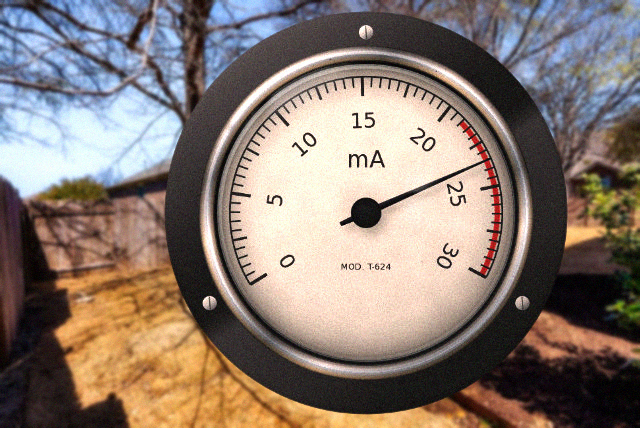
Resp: 23.5,mA
